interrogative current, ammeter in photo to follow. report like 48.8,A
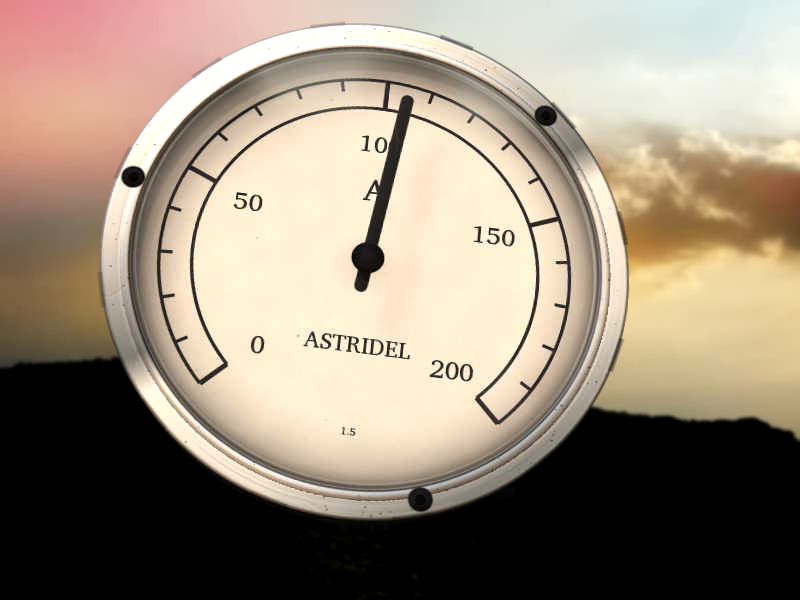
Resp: 105,A
